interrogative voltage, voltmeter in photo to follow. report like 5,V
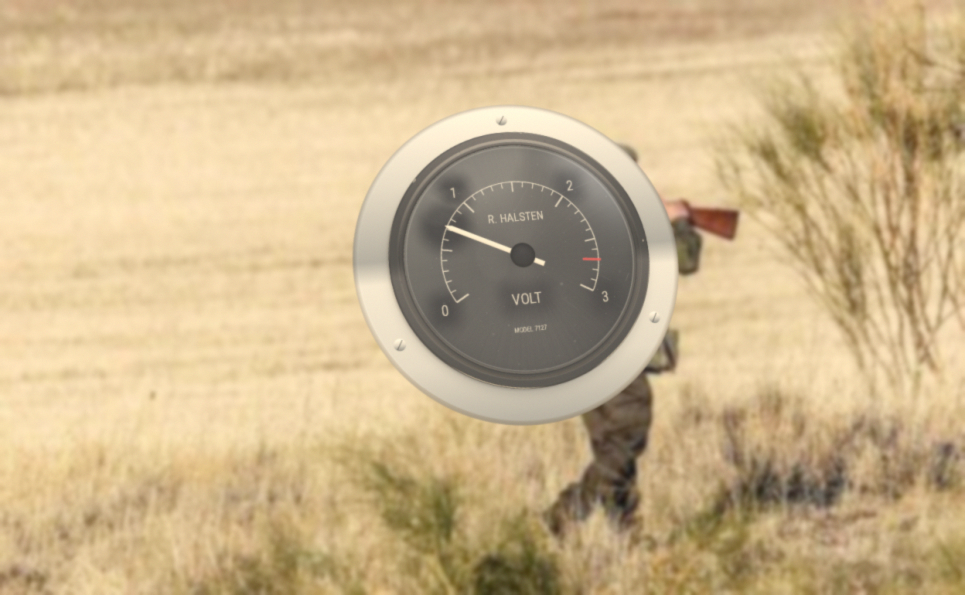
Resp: 0.7,V
